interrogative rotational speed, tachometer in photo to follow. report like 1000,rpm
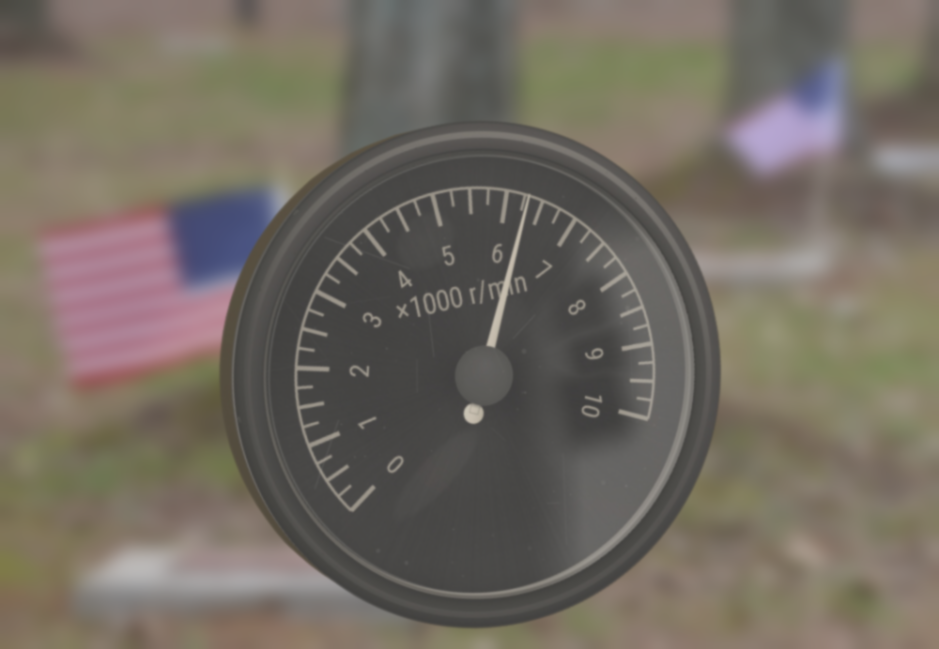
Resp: 6250,rpm
